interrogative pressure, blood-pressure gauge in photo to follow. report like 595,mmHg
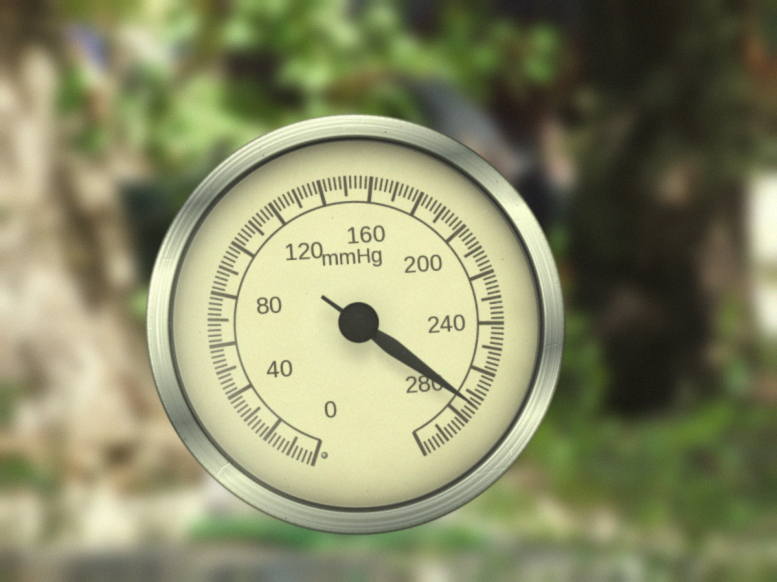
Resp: 274,mmHg
